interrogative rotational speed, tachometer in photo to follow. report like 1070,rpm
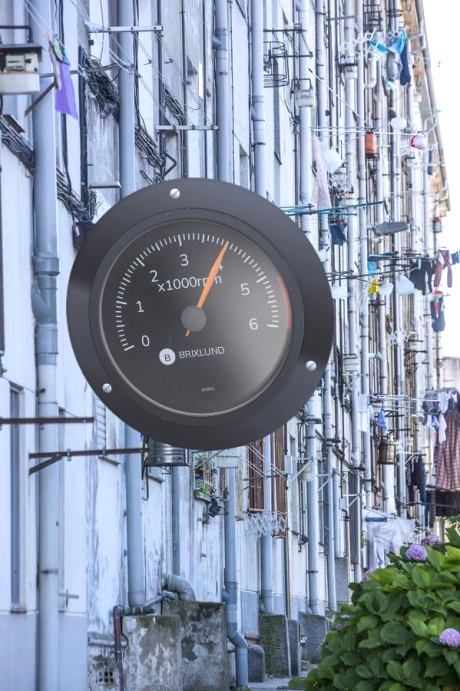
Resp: 4000,rpm
